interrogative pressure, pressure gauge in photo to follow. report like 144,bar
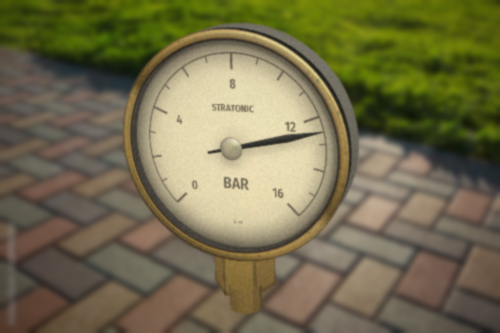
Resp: 12.5,bar
